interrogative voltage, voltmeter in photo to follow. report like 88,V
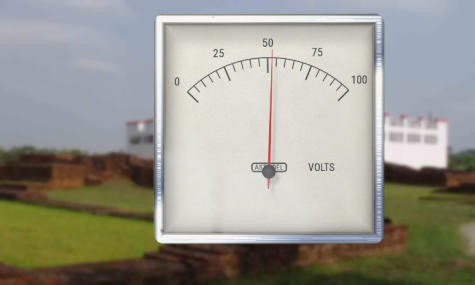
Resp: 52.5,V
